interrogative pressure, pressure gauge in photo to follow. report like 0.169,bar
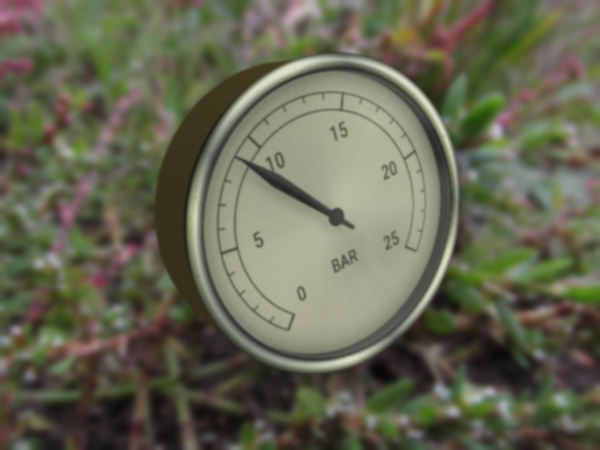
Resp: 9,bar
